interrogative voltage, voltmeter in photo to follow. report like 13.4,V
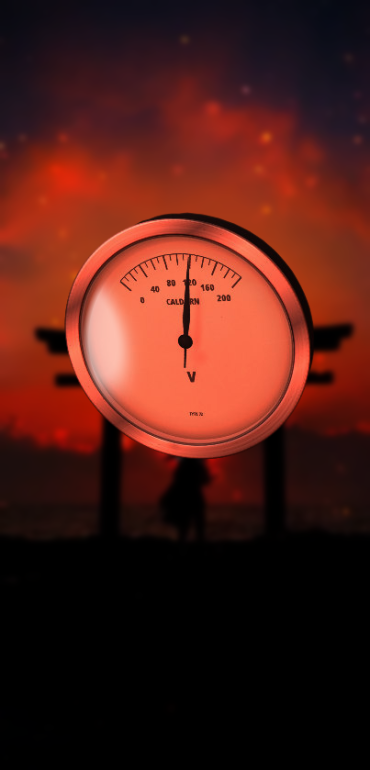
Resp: 120,V
